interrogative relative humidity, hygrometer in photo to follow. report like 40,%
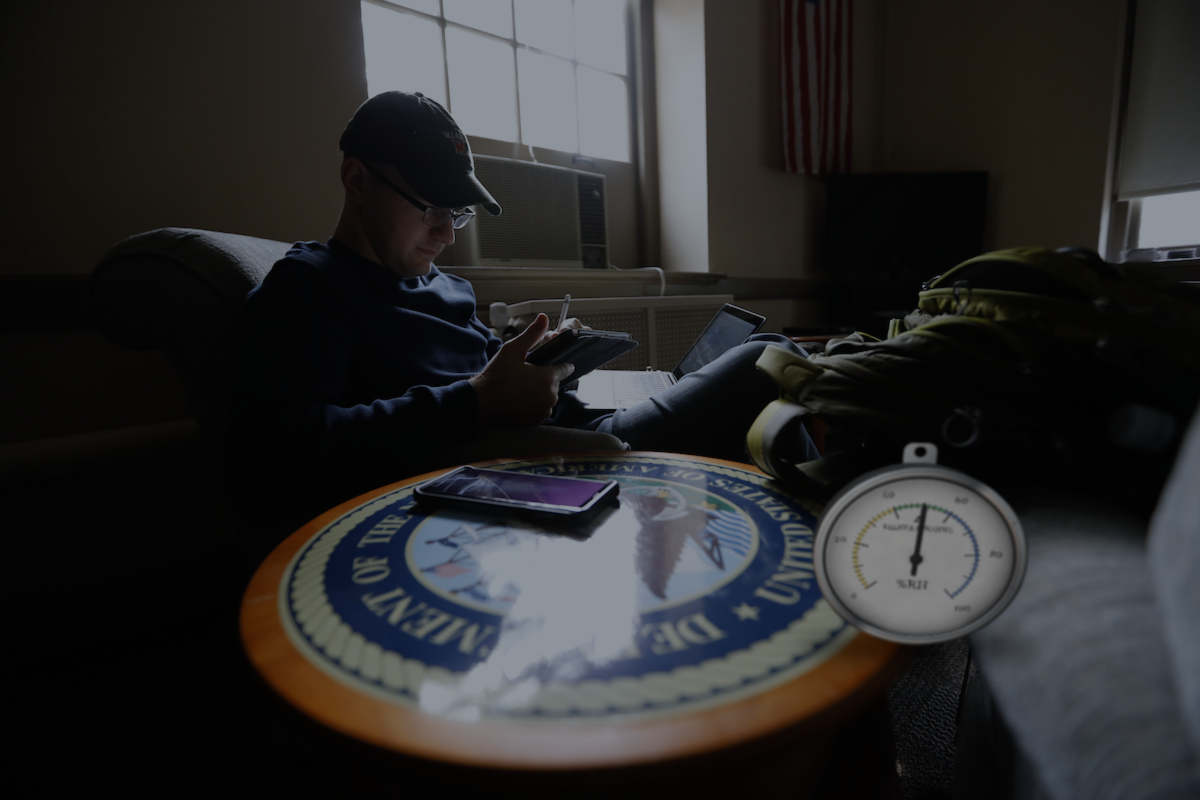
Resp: 50,%
